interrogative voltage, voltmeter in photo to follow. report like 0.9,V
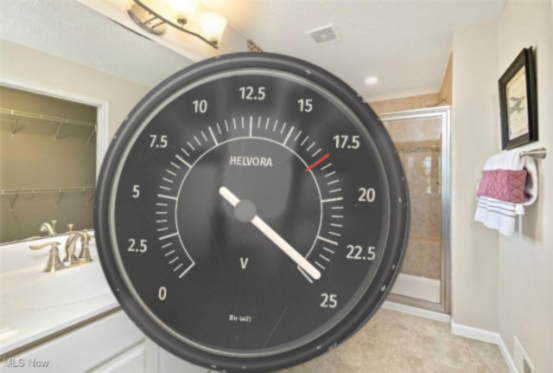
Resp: 24.5,V
